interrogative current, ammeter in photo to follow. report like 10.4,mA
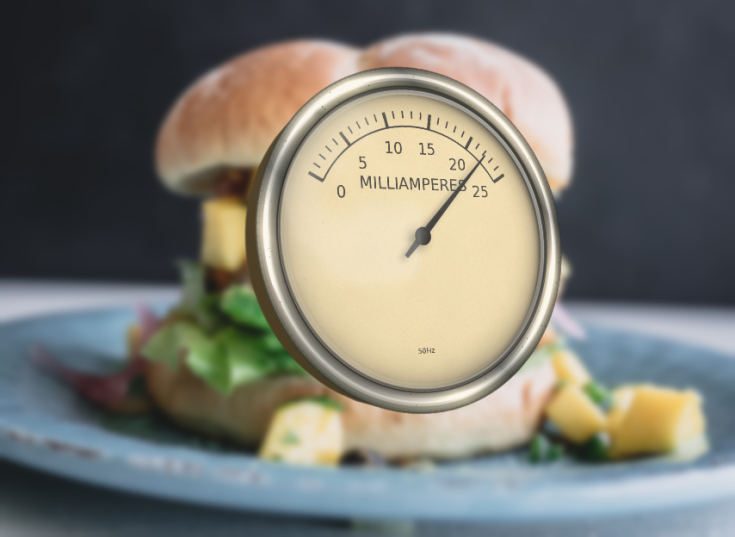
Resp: 22,mA
